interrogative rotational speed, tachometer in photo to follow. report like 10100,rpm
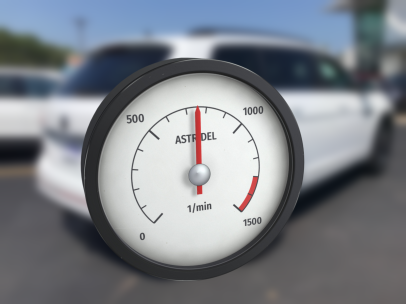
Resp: 750,rpm
